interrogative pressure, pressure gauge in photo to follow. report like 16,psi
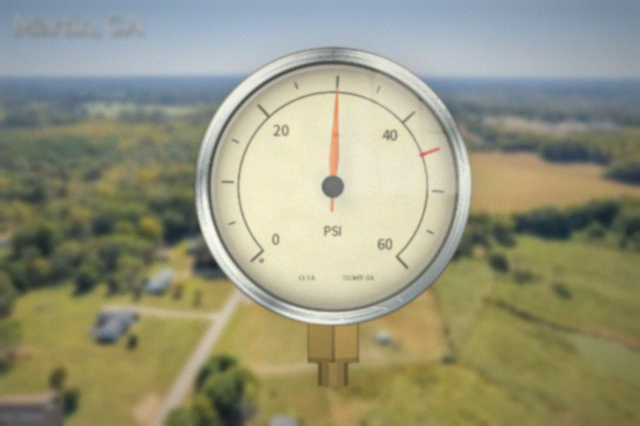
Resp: 30,psi
